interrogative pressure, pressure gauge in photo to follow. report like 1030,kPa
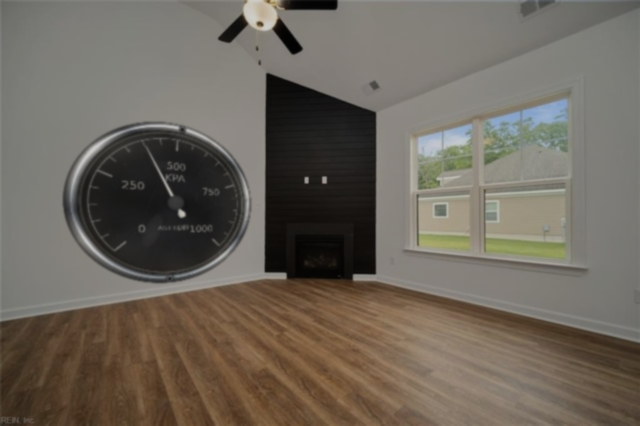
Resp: 400,kPa
